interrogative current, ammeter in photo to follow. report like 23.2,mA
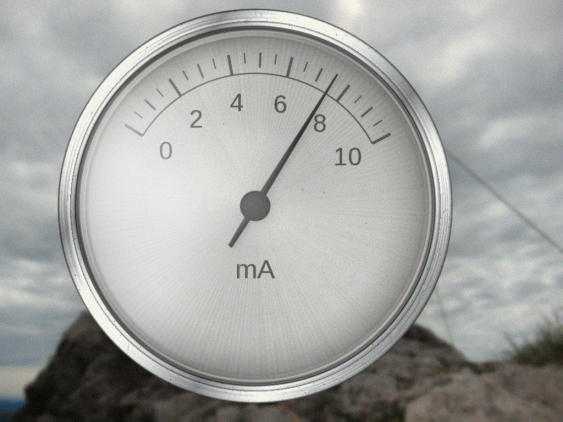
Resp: 7.5,mA
